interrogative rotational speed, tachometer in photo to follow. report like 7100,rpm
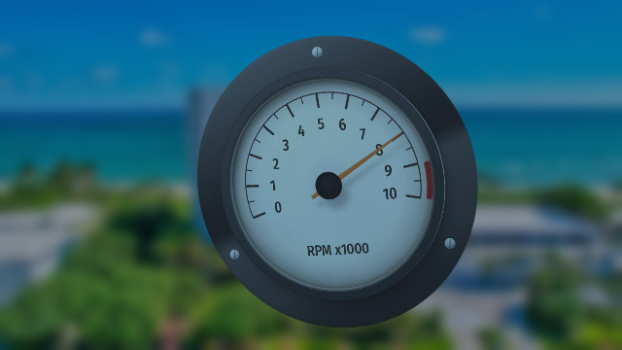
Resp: 8000,rpm
